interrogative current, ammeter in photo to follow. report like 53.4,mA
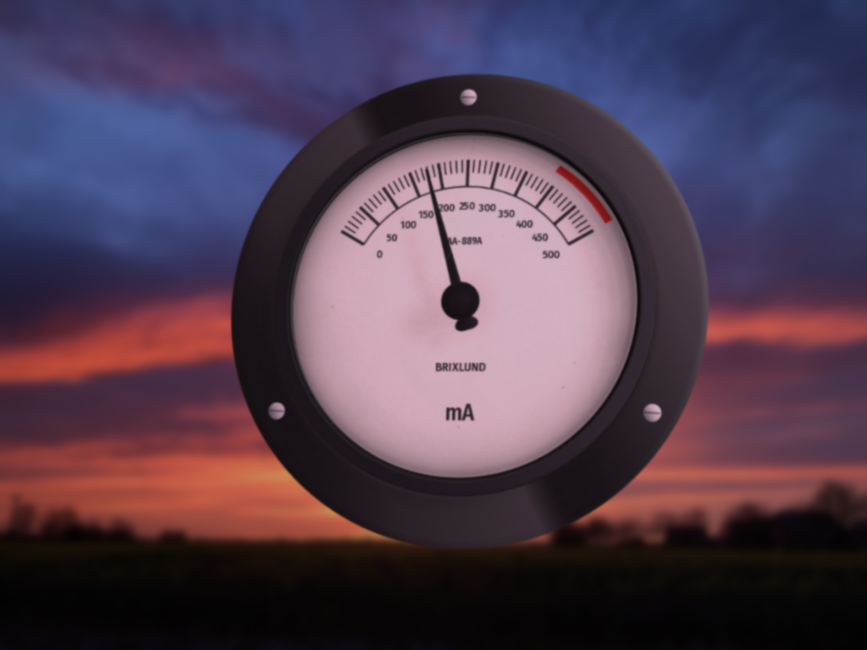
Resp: 180,mA
